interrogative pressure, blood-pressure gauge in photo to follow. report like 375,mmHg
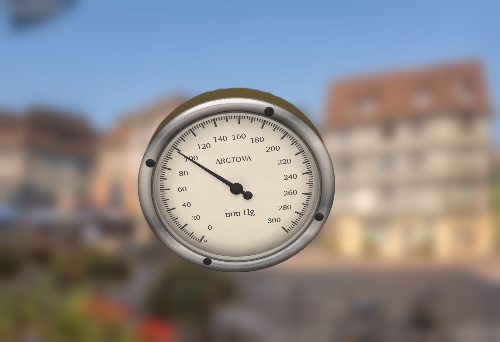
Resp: 100,mmHg
